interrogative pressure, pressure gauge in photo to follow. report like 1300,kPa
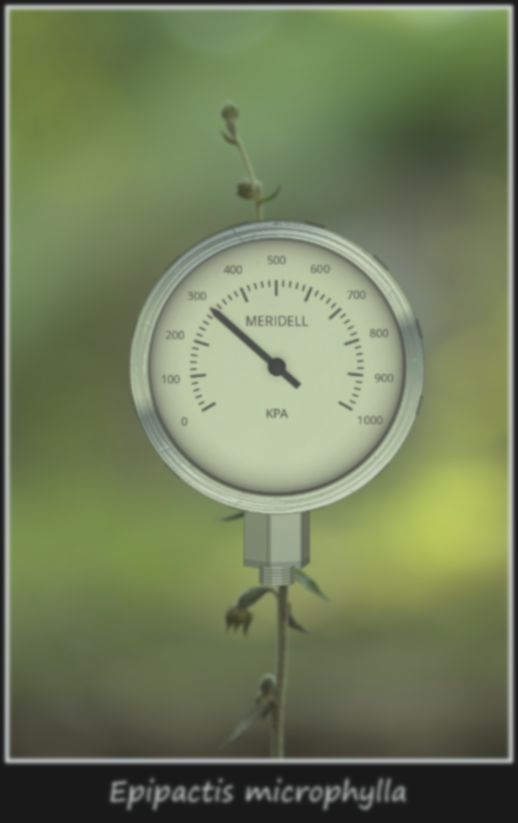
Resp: 300,kPa
